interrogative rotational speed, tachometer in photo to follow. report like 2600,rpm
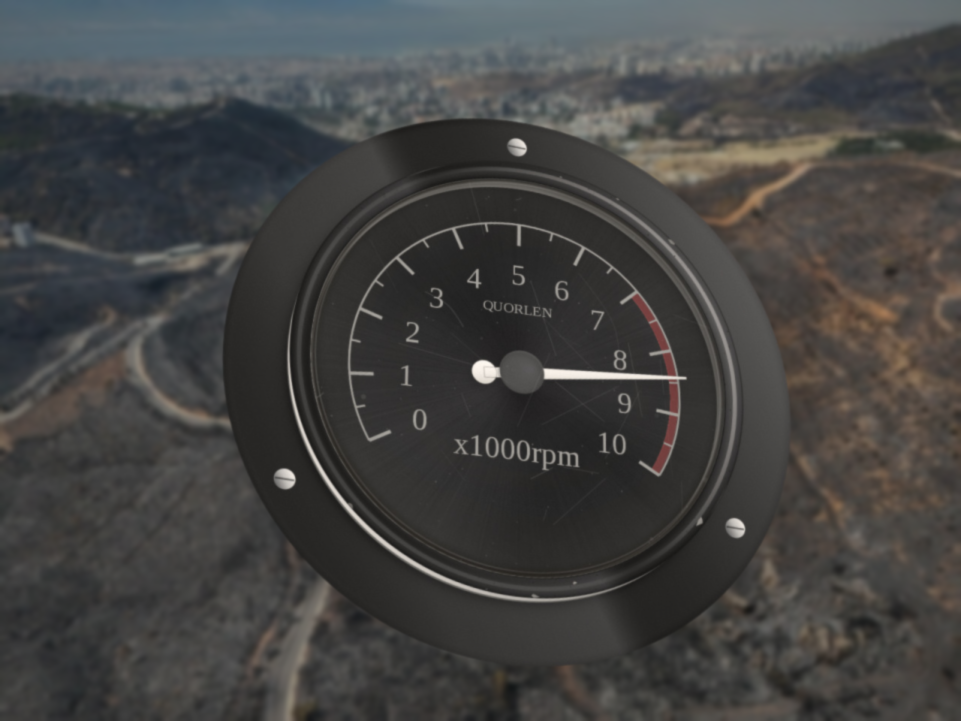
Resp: 8500,rpm
